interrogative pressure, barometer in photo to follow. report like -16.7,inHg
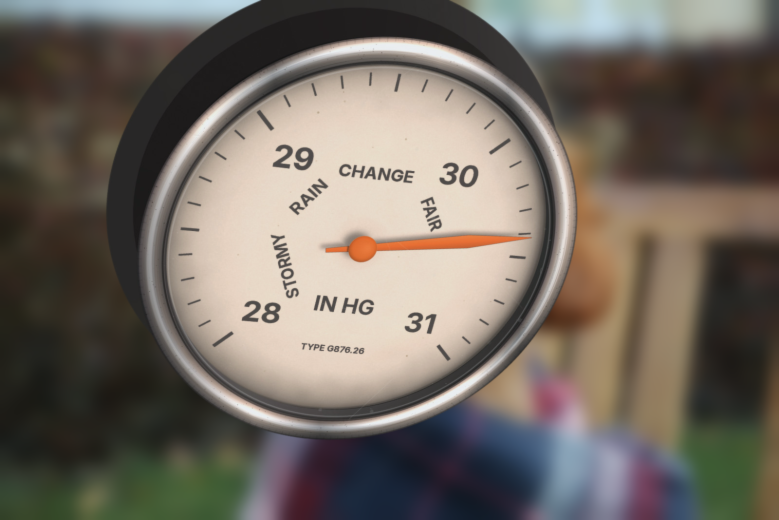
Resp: 30.4,inHg
